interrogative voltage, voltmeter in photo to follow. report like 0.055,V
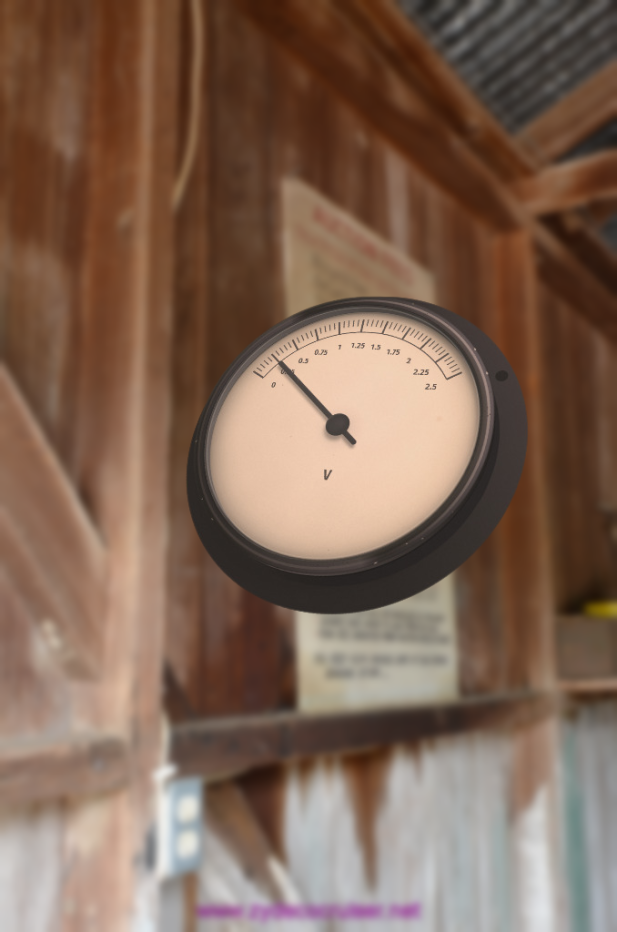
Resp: 0.25,V
